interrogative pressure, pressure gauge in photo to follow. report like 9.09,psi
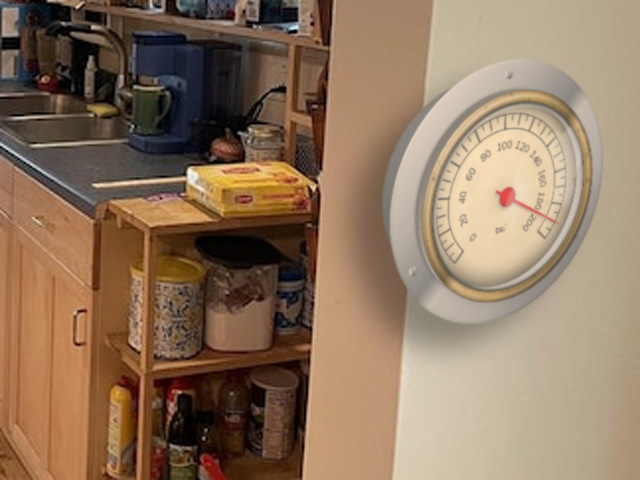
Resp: 190,psi
